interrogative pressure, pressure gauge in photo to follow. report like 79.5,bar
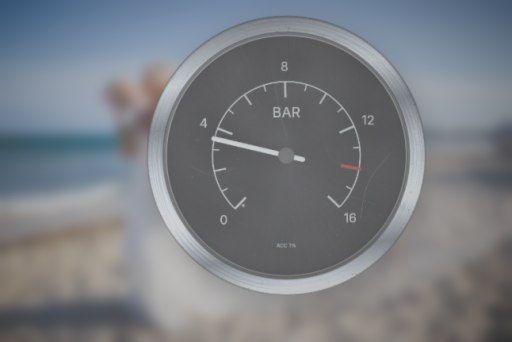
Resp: 3.5,bar
